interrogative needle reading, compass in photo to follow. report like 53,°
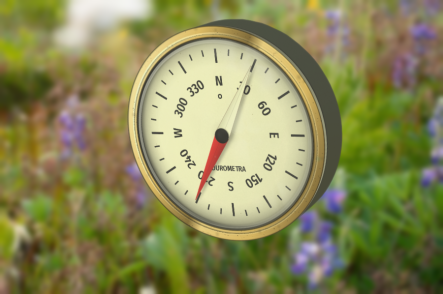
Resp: 210,°
